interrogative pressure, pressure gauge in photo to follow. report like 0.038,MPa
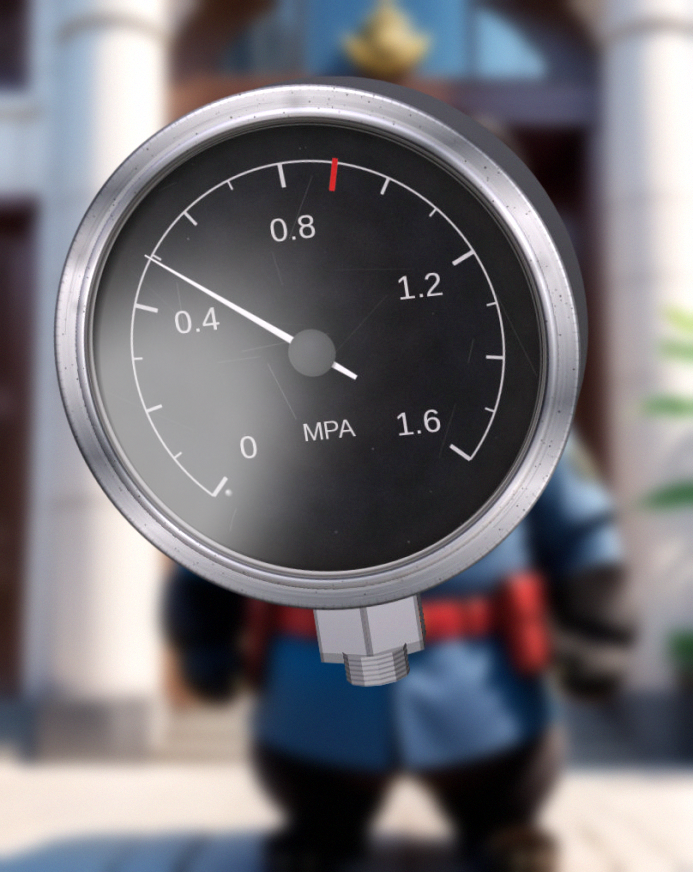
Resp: 0.5,MPa
